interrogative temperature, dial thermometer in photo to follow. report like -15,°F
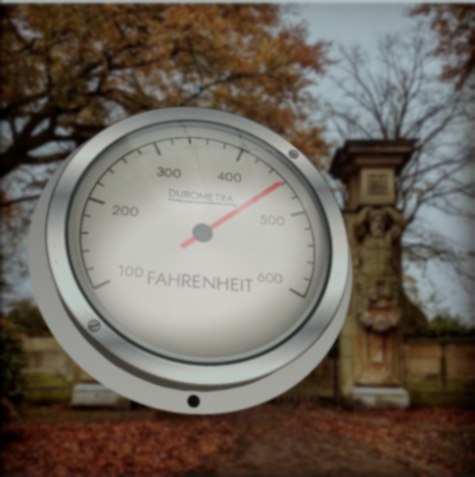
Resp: 460,°F
